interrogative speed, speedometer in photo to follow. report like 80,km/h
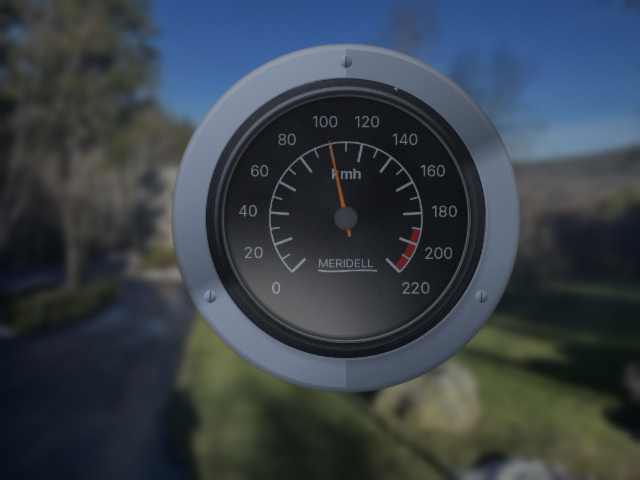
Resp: 100,km/h
